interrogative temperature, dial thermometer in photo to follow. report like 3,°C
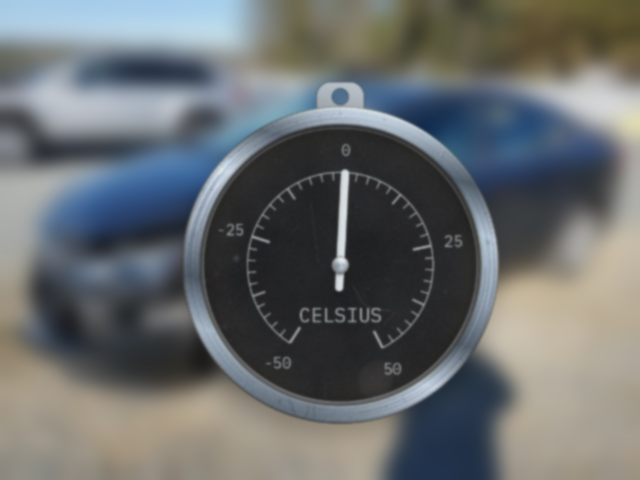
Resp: 0,°C
